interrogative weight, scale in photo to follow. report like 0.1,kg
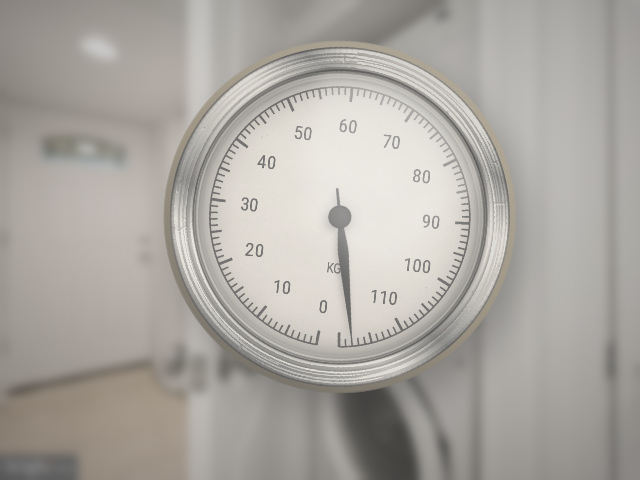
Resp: 118,kg
